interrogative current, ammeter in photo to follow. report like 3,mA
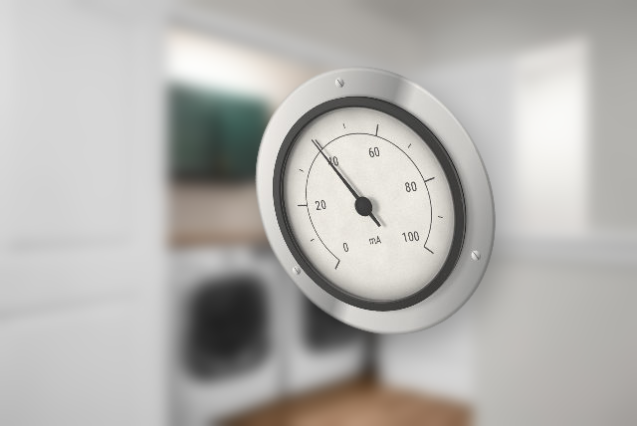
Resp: 40,mA
